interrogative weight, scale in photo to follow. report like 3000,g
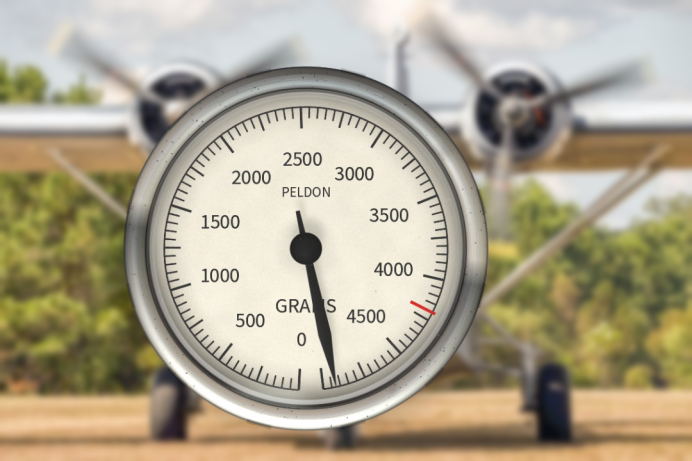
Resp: 4925,g
